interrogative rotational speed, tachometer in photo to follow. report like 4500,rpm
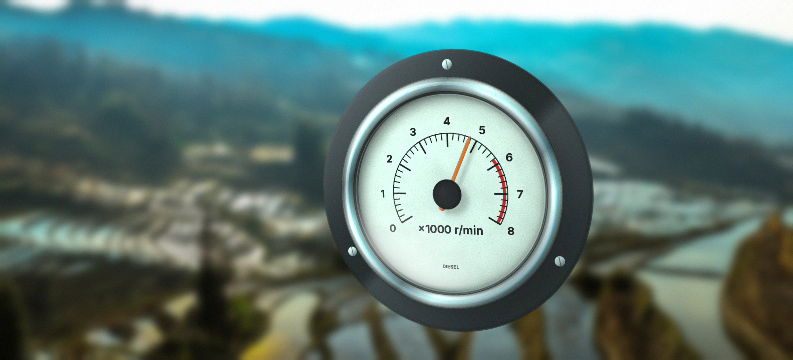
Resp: 4800,rpm
